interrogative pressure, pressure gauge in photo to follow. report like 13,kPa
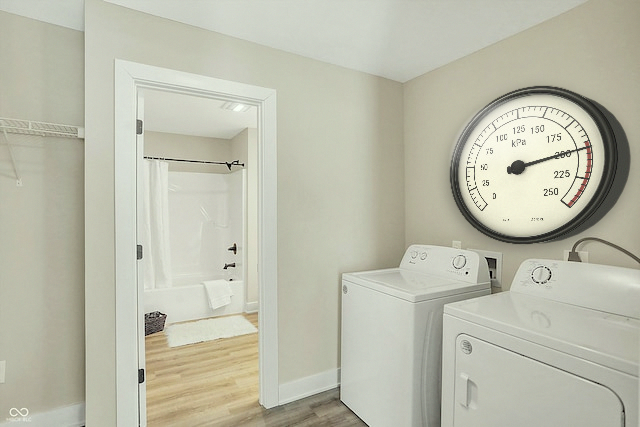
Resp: 200,kPa
